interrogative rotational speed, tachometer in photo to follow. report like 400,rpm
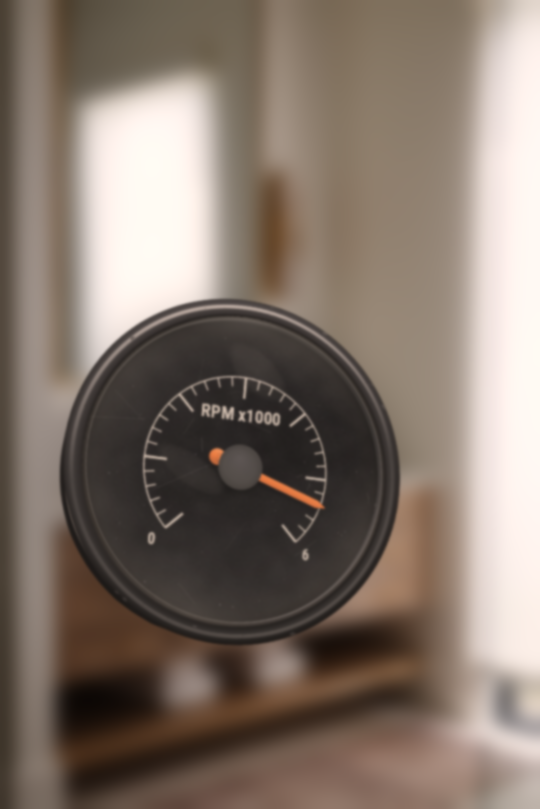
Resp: 5400,rpm
